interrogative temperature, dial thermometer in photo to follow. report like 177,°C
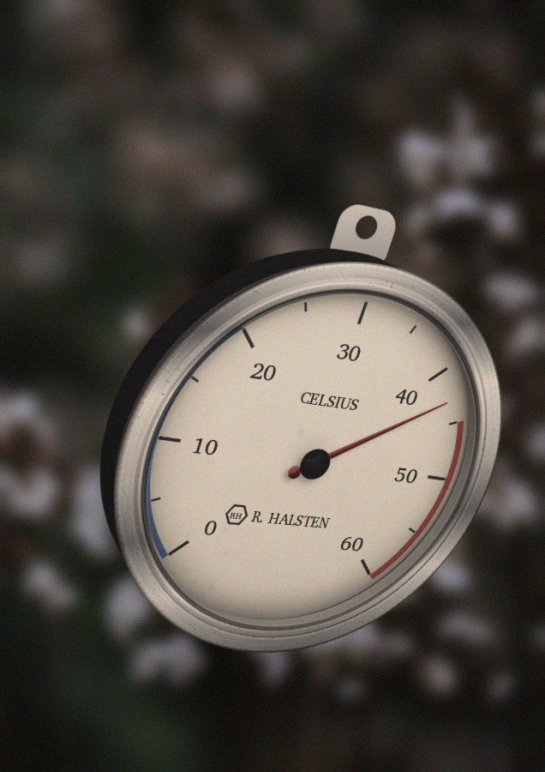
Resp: 42.5,°C
